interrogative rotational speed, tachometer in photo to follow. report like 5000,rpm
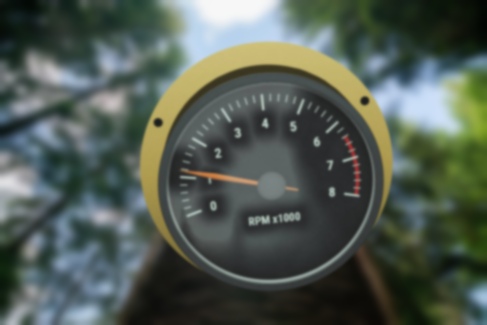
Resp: 1200,rpm
